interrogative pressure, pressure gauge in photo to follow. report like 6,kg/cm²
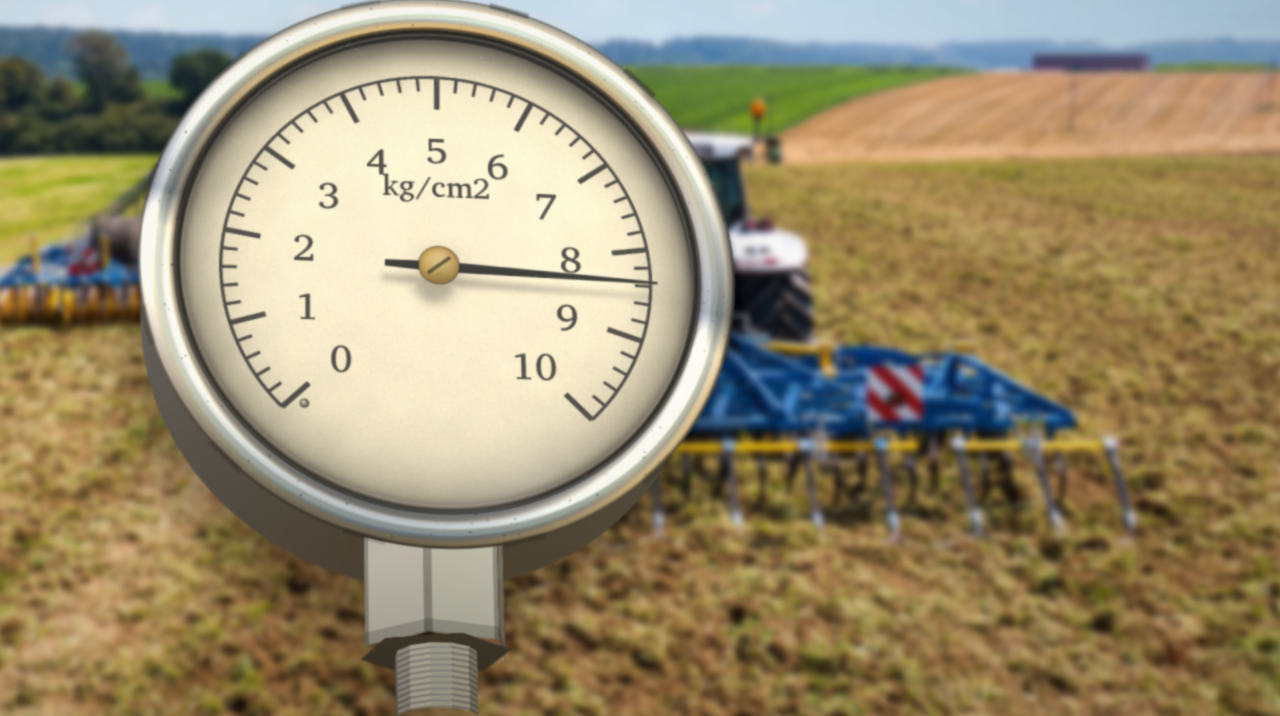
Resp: 8.4,kg/cm²
